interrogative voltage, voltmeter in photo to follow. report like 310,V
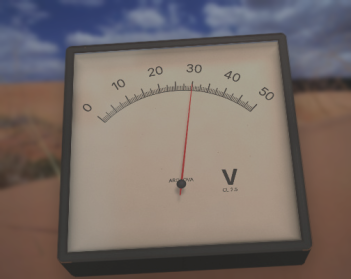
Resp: 30,V
